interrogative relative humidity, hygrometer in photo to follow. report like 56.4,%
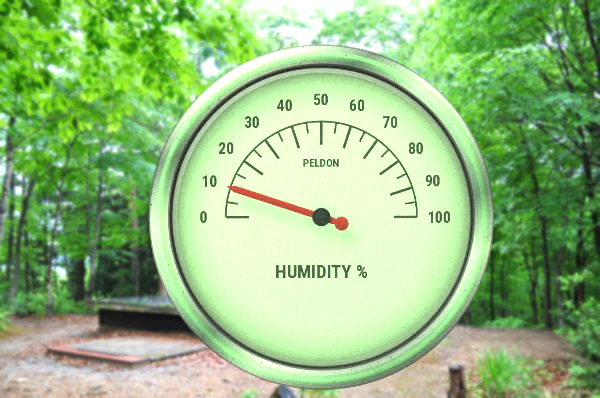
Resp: 10,%
